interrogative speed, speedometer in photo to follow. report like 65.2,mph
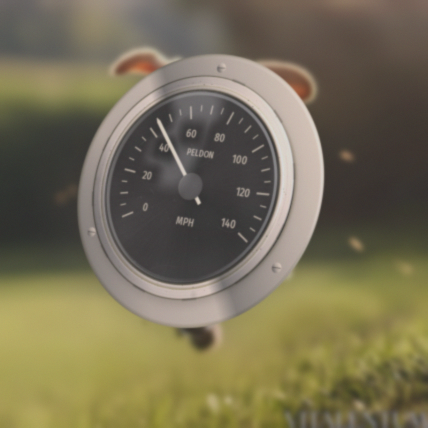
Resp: 45,mph
